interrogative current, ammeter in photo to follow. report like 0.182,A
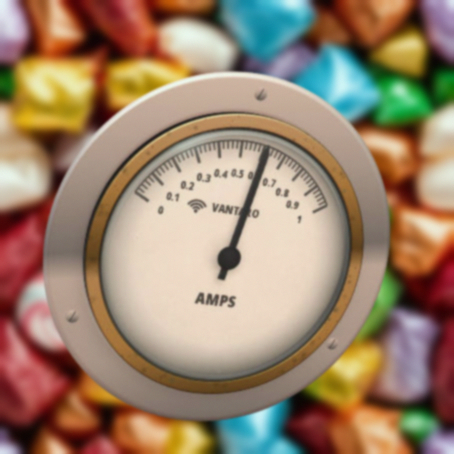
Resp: 0.6,A
